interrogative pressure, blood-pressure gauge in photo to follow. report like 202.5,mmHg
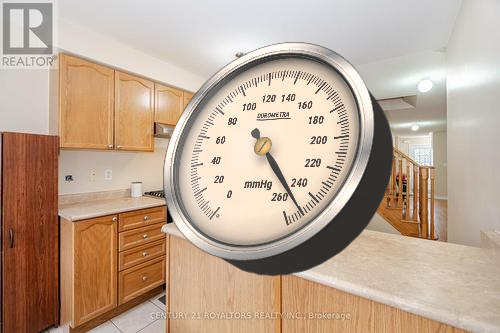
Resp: 250,mmHg
